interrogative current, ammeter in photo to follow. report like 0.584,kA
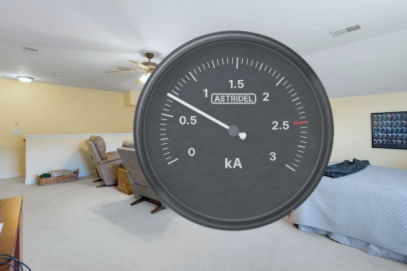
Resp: 0.7,kA
